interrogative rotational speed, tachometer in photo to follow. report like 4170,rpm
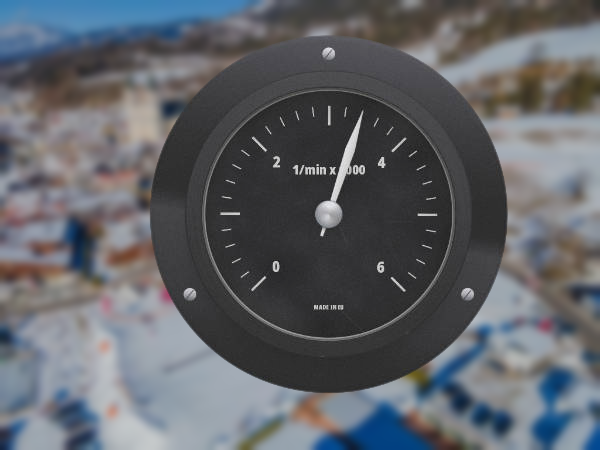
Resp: 3400,rpm
